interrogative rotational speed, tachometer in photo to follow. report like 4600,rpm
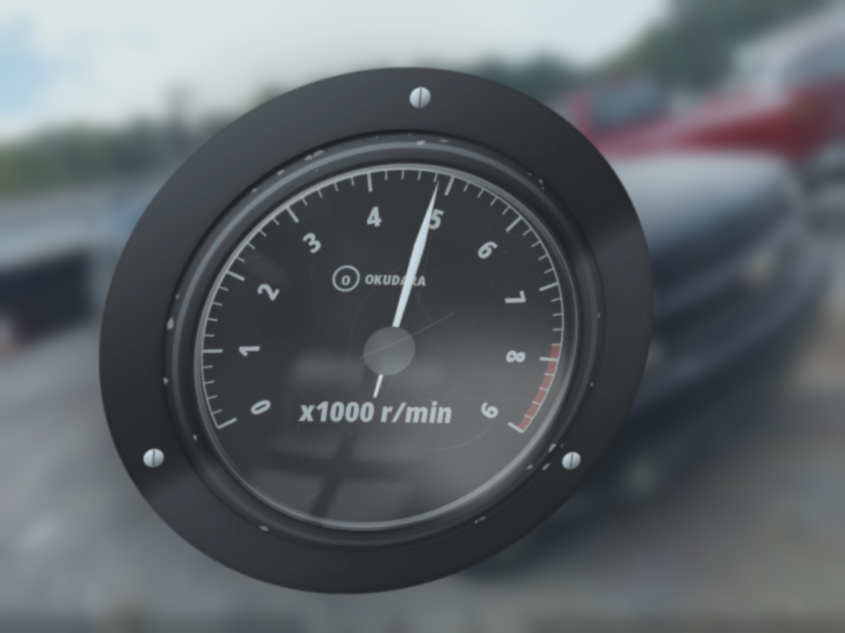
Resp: 4800,rpm
